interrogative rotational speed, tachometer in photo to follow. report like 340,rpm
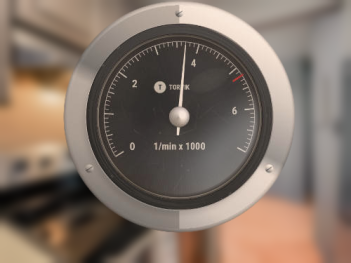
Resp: 3700,rpm
